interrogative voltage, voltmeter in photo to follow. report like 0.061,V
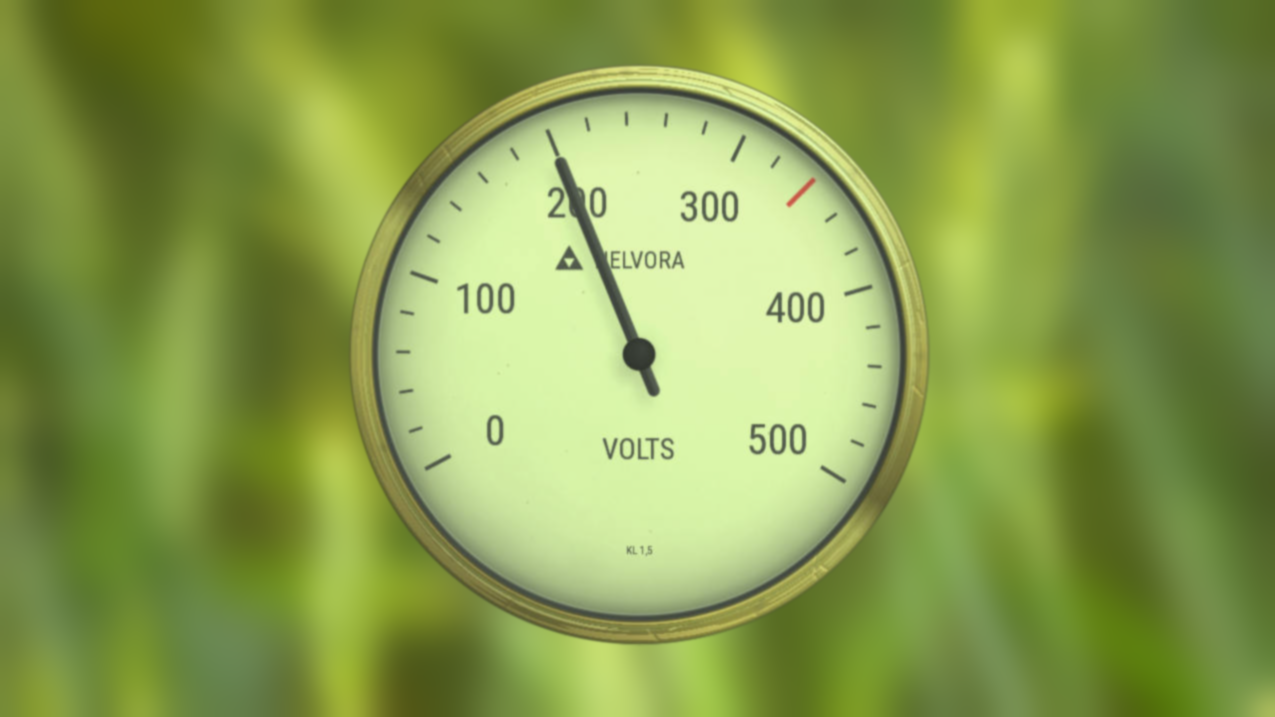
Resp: 200,V
